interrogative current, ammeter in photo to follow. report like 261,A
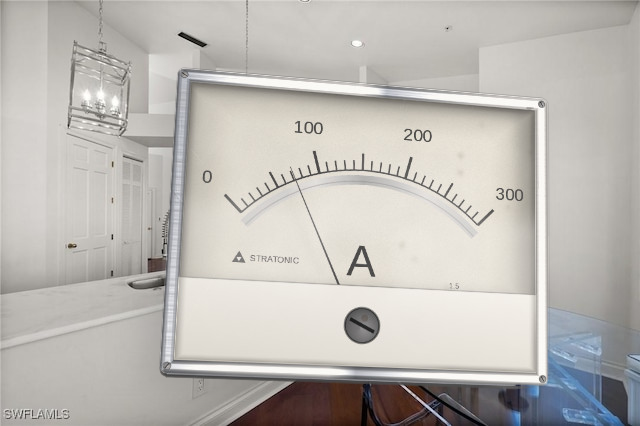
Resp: 70,A
